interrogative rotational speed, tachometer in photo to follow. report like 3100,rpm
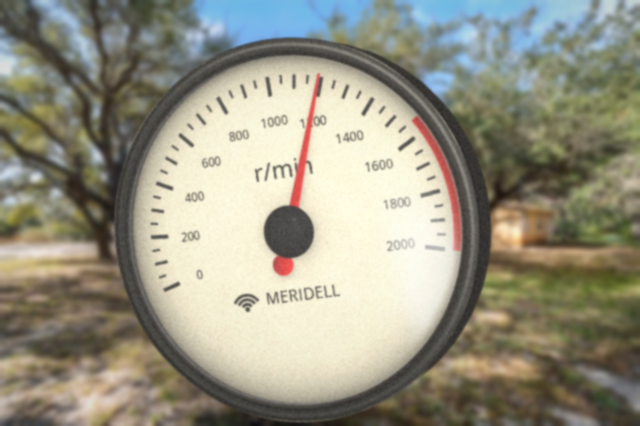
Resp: 1200,rpm
